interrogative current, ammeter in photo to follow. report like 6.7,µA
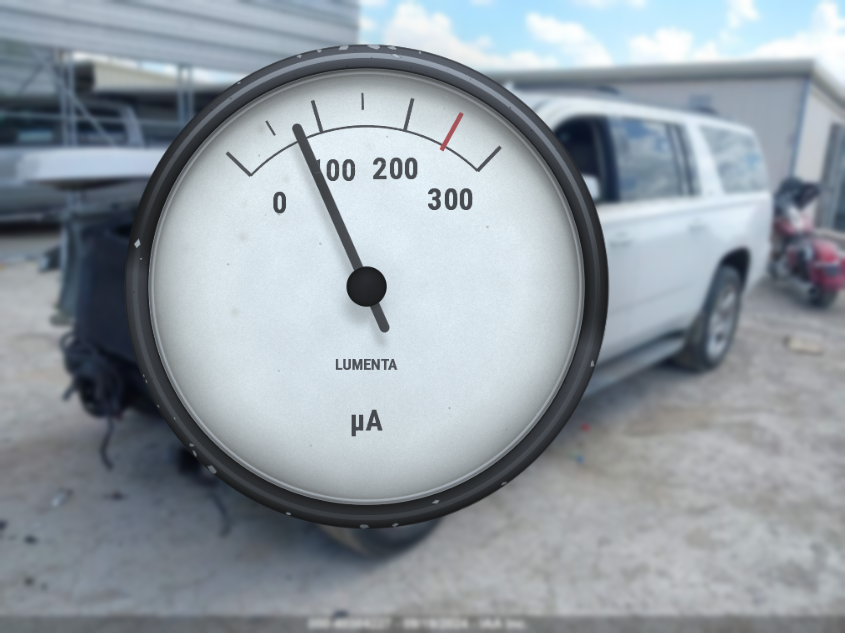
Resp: 75,µA
